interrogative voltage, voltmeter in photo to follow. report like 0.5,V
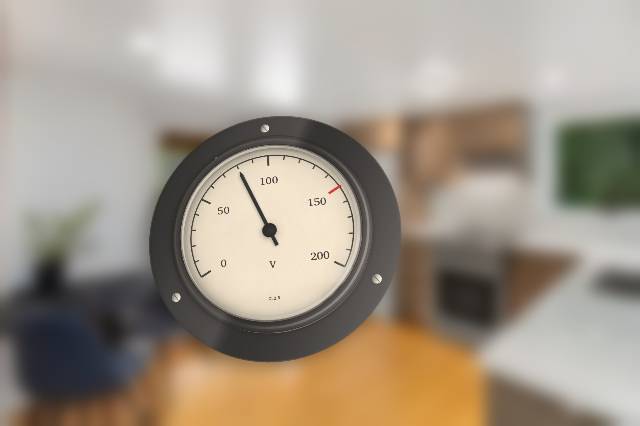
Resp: 80,V
